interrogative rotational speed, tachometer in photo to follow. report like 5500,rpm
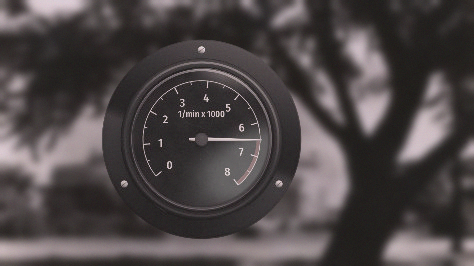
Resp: 6500,rpm
